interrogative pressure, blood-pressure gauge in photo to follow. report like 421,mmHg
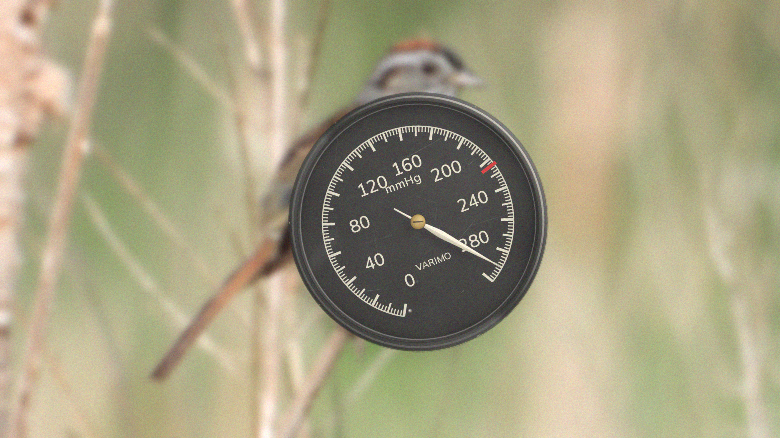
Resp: 290,mmHg
